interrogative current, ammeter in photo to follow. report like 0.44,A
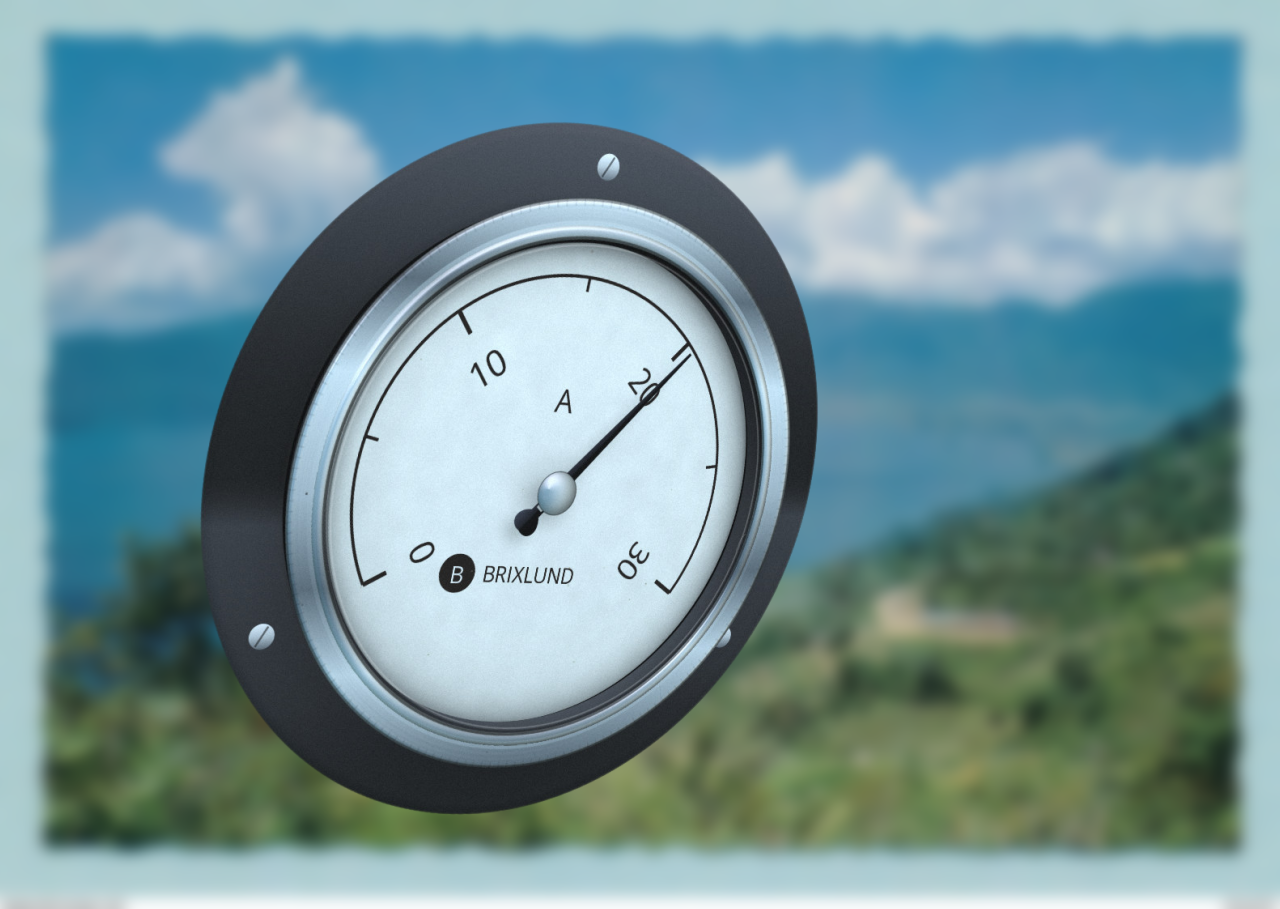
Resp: 20,A
